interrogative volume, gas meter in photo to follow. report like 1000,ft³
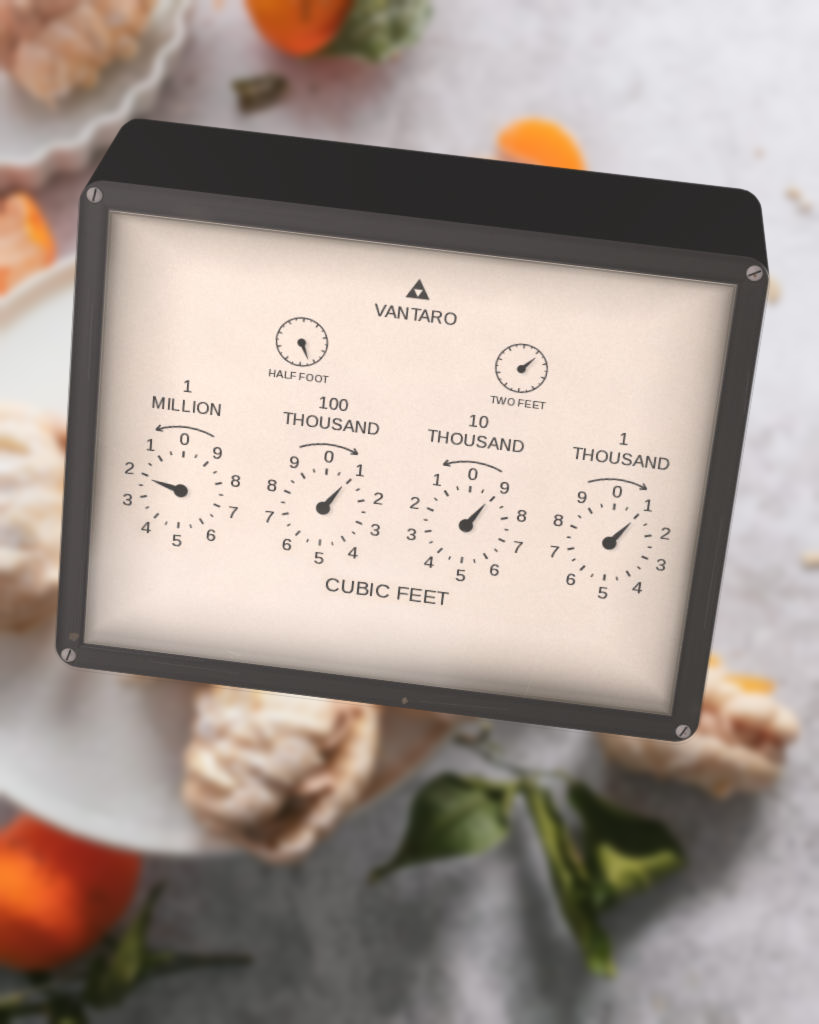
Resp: 209100,ft³
